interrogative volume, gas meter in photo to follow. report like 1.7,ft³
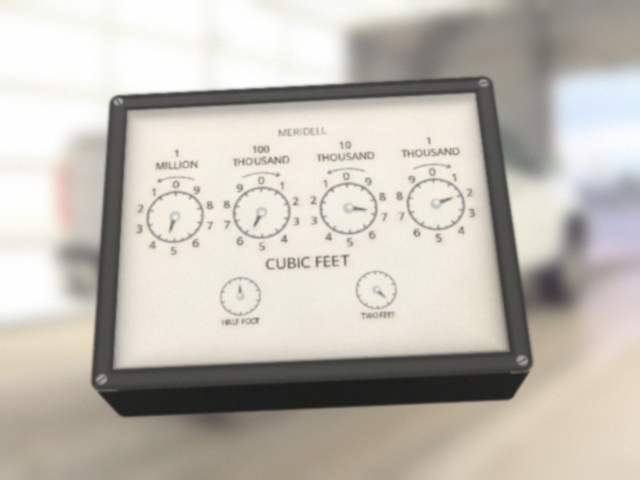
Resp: 457200,ft³
